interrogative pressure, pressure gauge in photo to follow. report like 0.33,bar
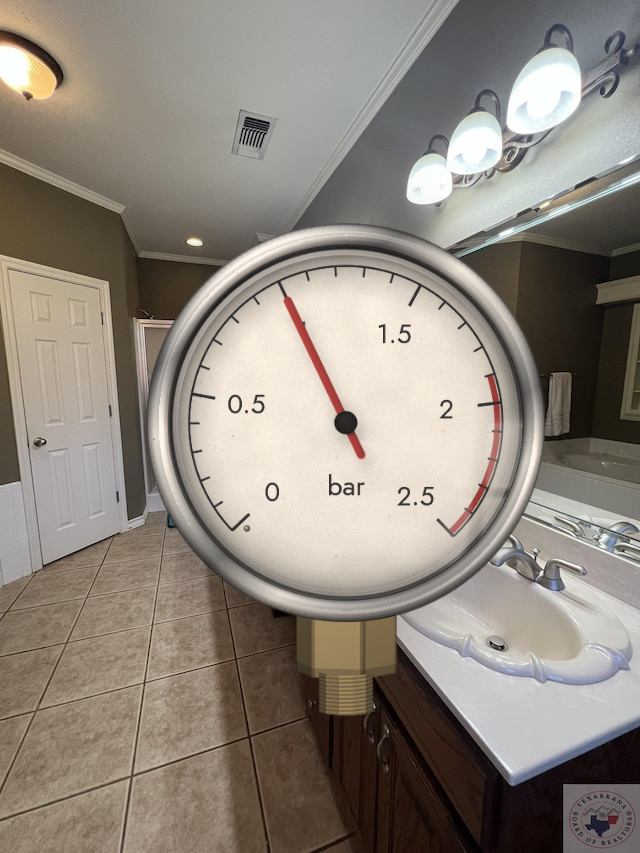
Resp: 1,bar
